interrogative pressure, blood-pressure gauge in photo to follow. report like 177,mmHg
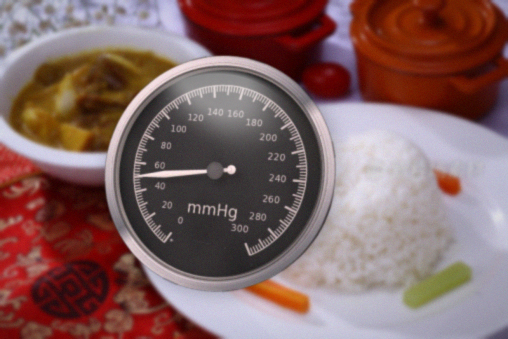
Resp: 50,mmHg
